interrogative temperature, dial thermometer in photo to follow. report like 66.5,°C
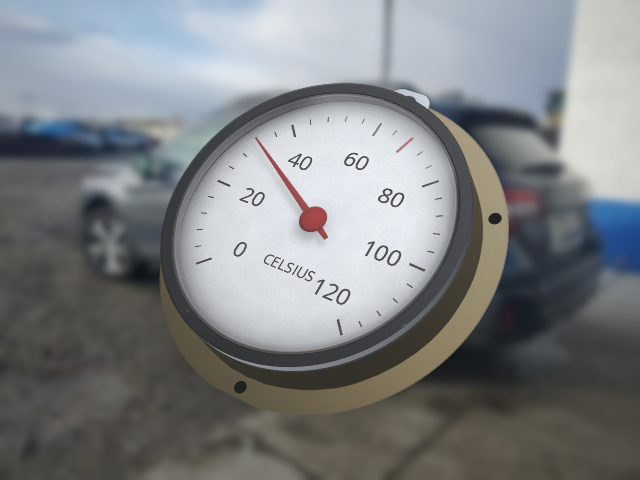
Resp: 32,°C
